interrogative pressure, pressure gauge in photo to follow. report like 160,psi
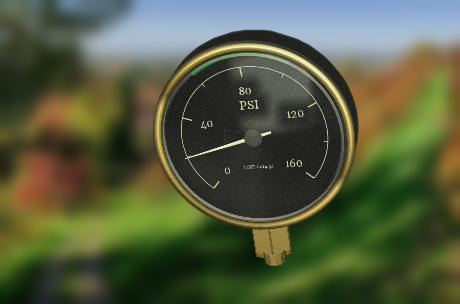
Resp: 20,psi
